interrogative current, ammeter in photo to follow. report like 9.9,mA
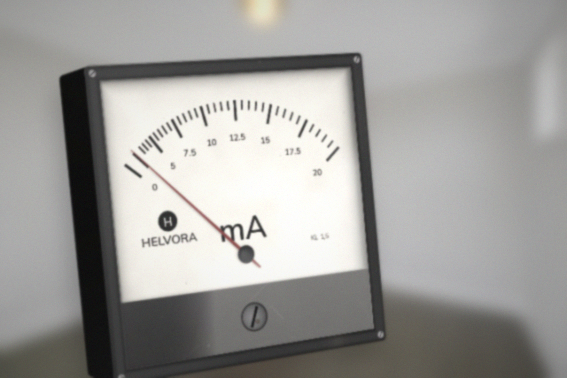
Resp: 2.5,mA
